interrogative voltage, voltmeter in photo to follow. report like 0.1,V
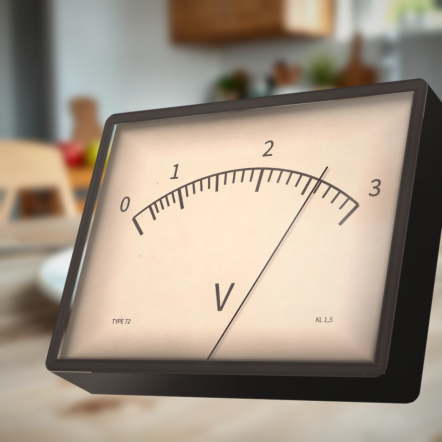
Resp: 2.6,V
